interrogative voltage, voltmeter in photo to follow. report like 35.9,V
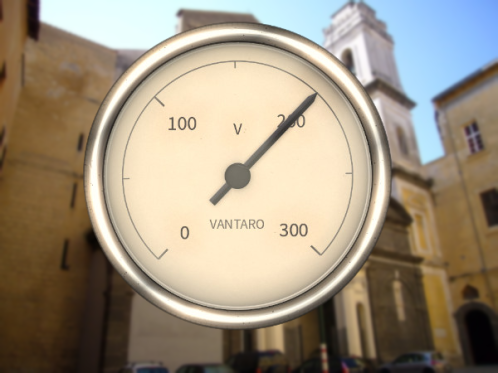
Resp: 200,V
